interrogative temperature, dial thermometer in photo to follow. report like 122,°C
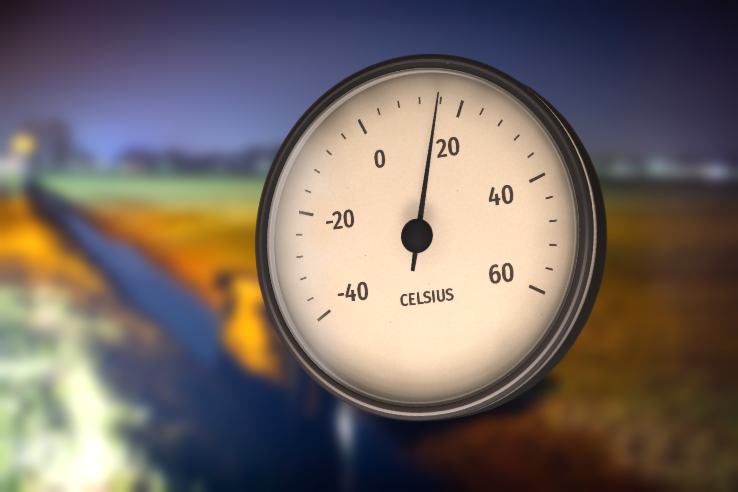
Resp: 16,°C
